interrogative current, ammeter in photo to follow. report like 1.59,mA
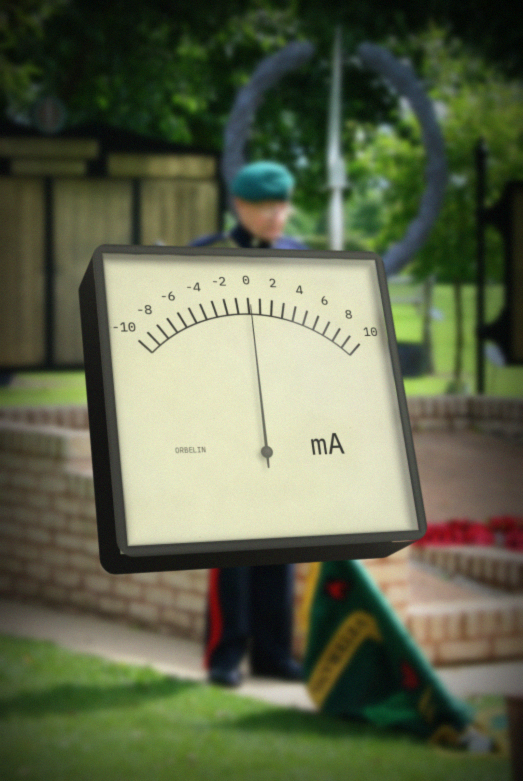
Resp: 0,mA
